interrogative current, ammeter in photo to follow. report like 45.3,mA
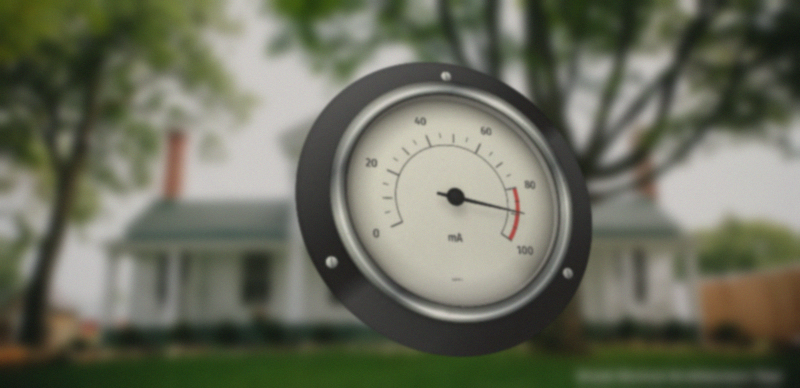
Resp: 90,mA
